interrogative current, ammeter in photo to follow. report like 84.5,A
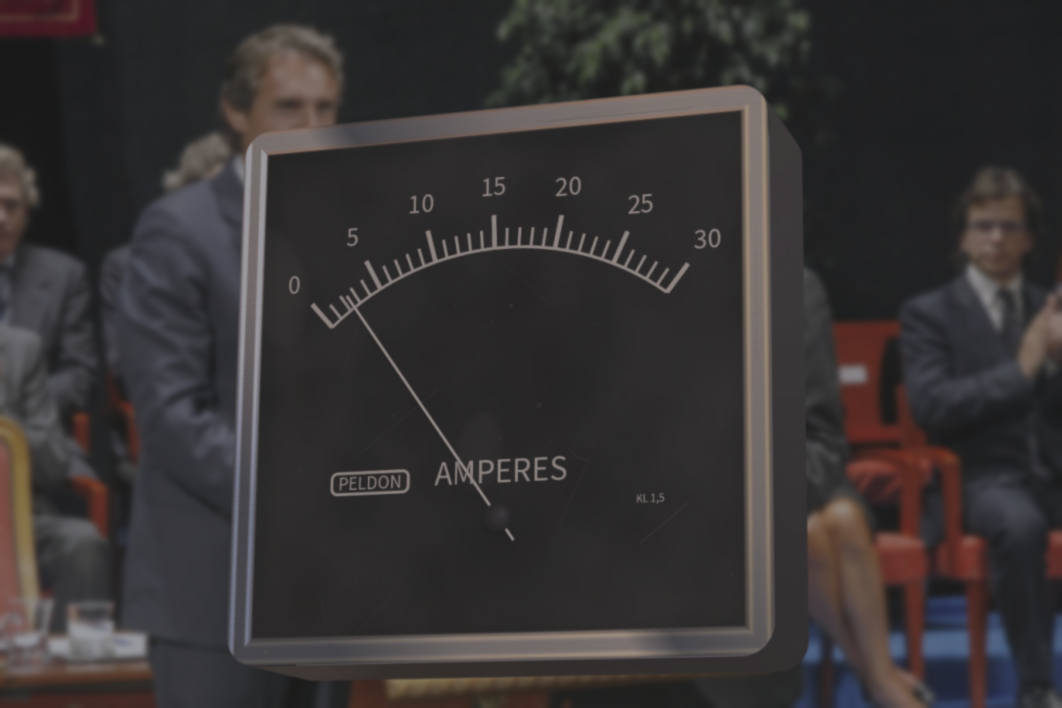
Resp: 2.5,A
